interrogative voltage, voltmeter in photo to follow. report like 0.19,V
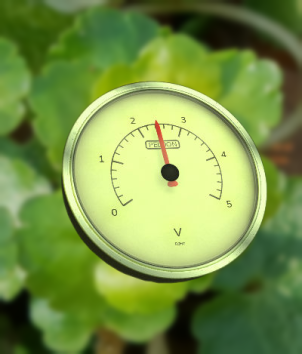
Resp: 2.4,V
